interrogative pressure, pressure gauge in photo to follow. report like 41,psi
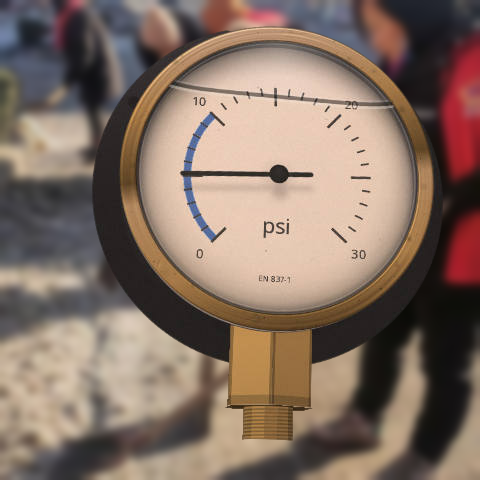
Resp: 5,psi
